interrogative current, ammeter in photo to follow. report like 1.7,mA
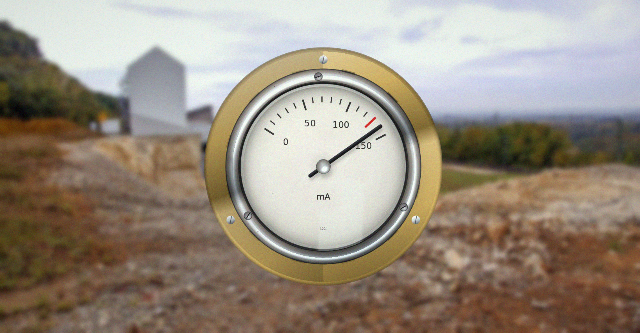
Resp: 140,mA
